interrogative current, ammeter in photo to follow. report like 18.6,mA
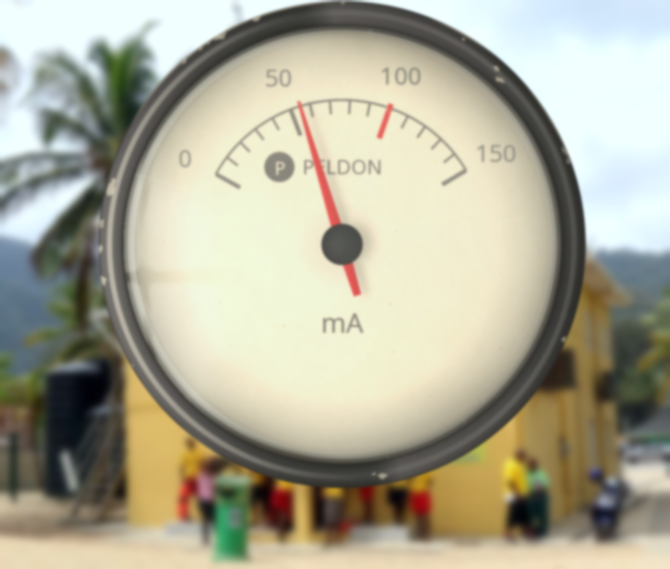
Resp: 55,mA
